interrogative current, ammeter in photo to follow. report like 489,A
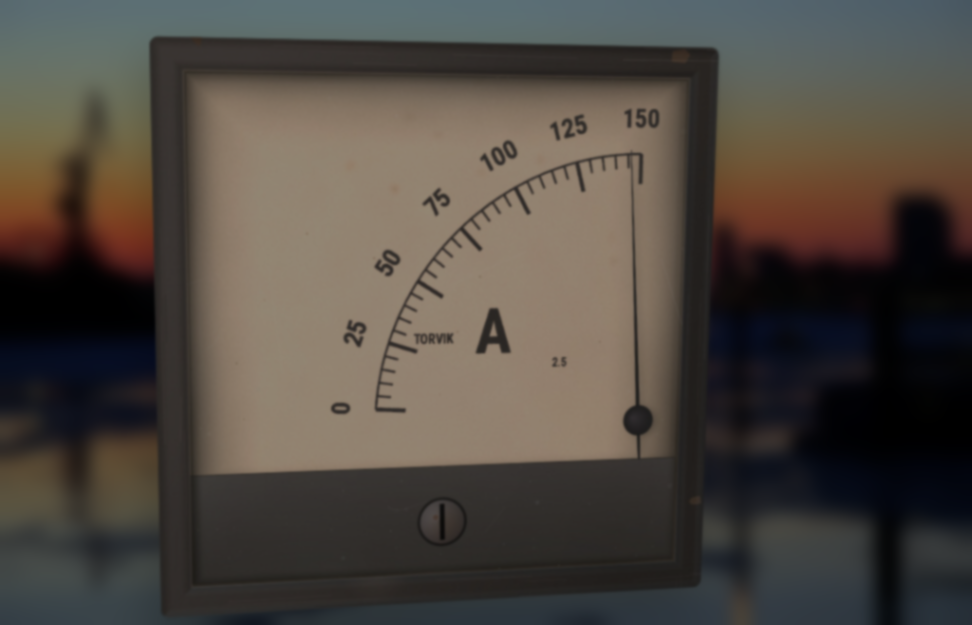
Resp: 145,A
